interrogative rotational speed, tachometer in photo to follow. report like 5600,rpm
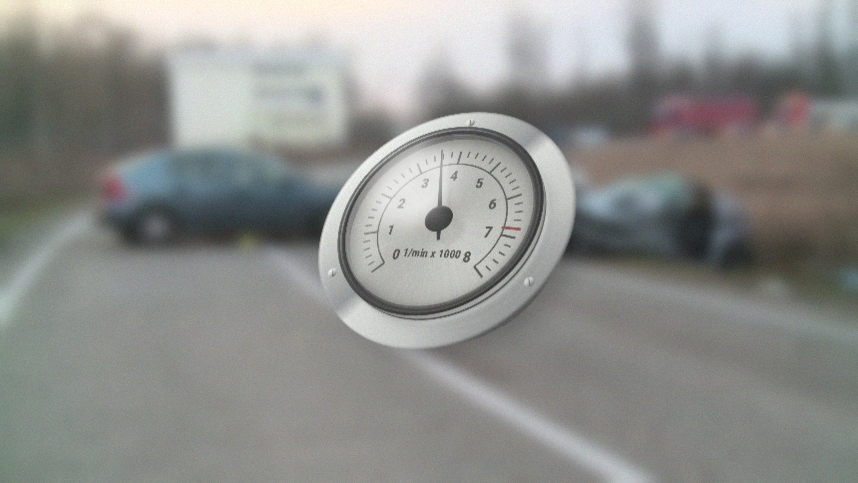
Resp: 3600,rpm
